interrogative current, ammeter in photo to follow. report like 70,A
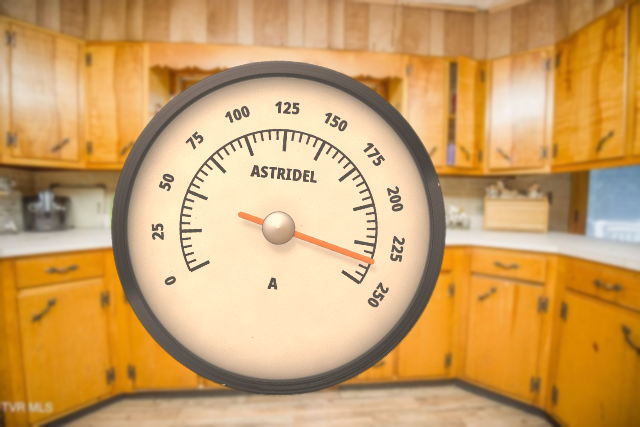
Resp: 235,A
